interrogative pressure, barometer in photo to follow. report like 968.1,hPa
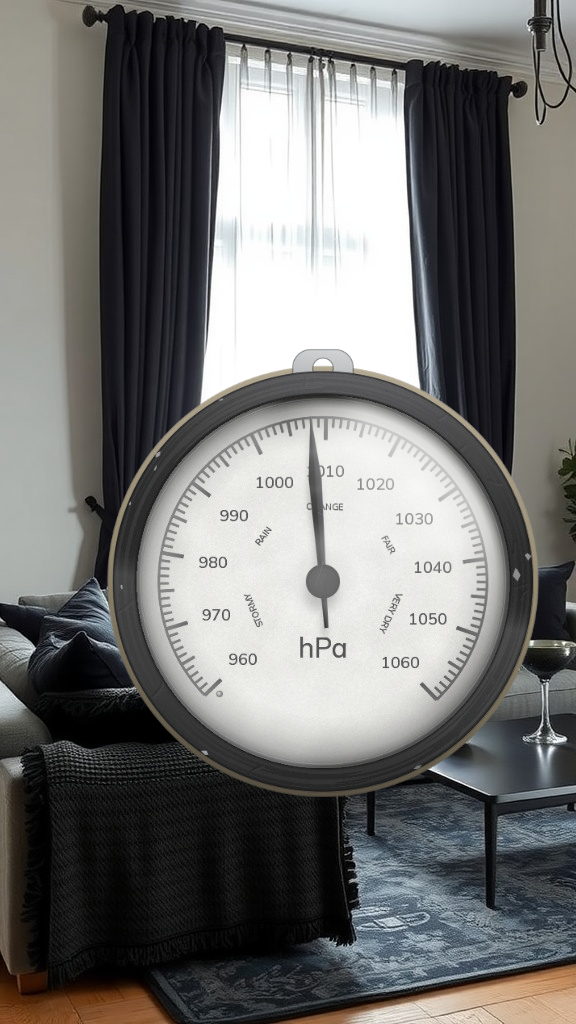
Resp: 1008,hPa
